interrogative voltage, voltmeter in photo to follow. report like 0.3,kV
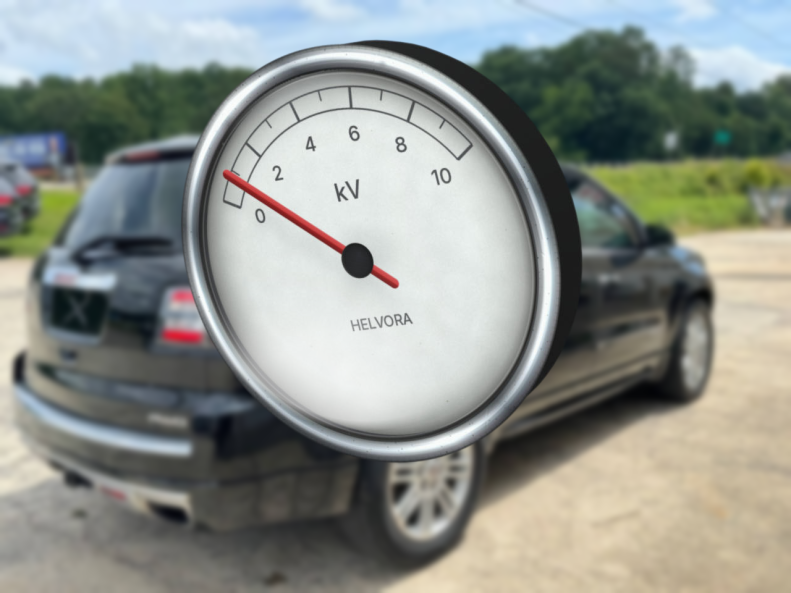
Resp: 1,kV
